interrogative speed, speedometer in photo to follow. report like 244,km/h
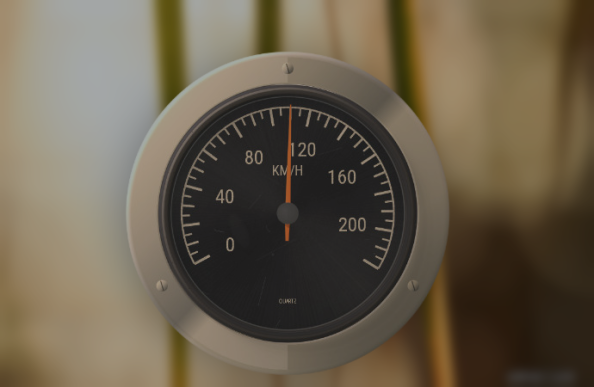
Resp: 110,km/h
